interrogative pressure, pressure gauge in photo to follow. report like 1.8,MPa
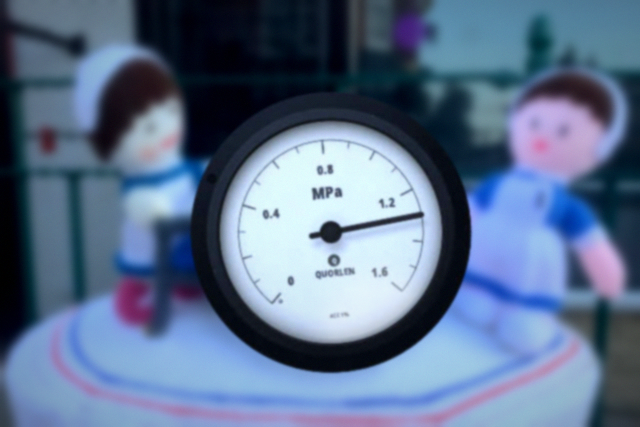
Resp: 1.3,MPa
